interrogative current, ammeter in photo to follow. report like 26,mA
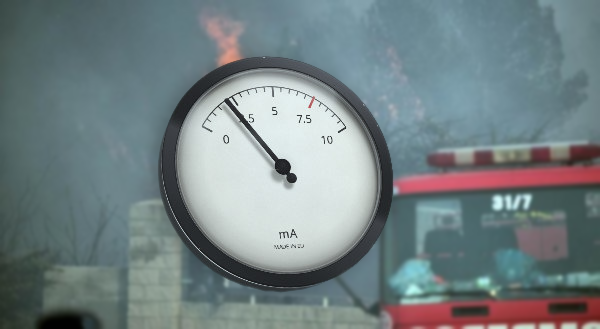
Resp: 2,mA
